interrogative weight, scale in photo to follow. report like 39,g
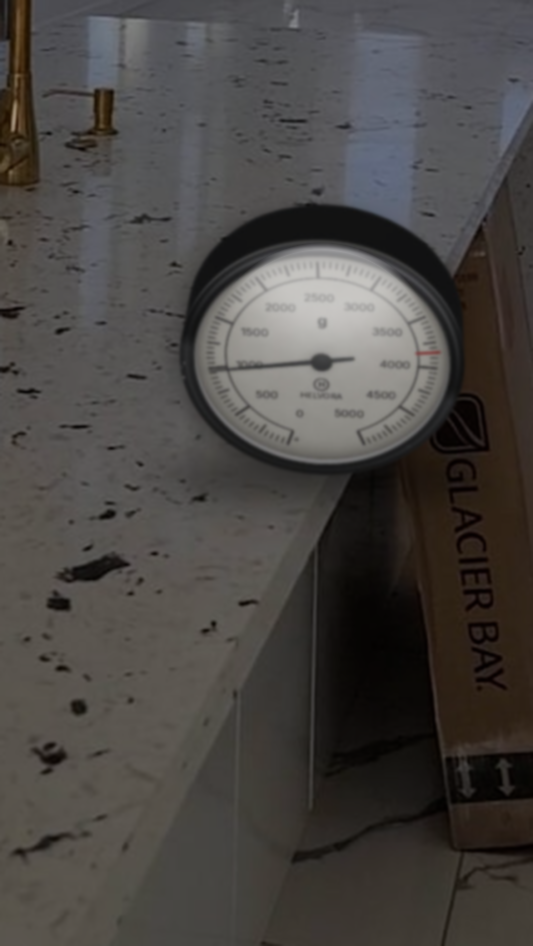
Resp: 1000,g
